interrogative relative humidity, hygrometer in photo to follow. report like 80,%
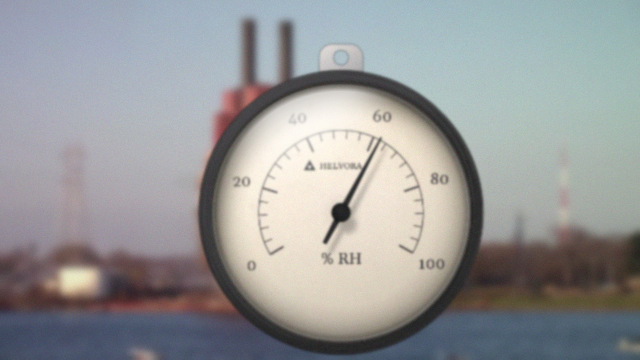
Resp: 62,%
